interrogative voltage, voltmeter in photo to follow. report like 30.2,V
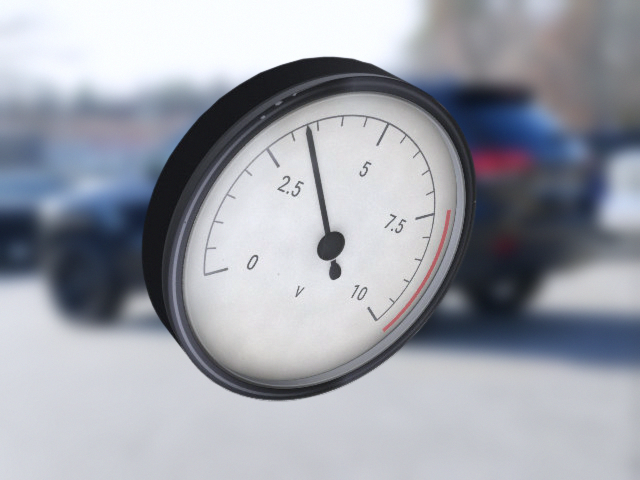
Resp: 3.25,V
